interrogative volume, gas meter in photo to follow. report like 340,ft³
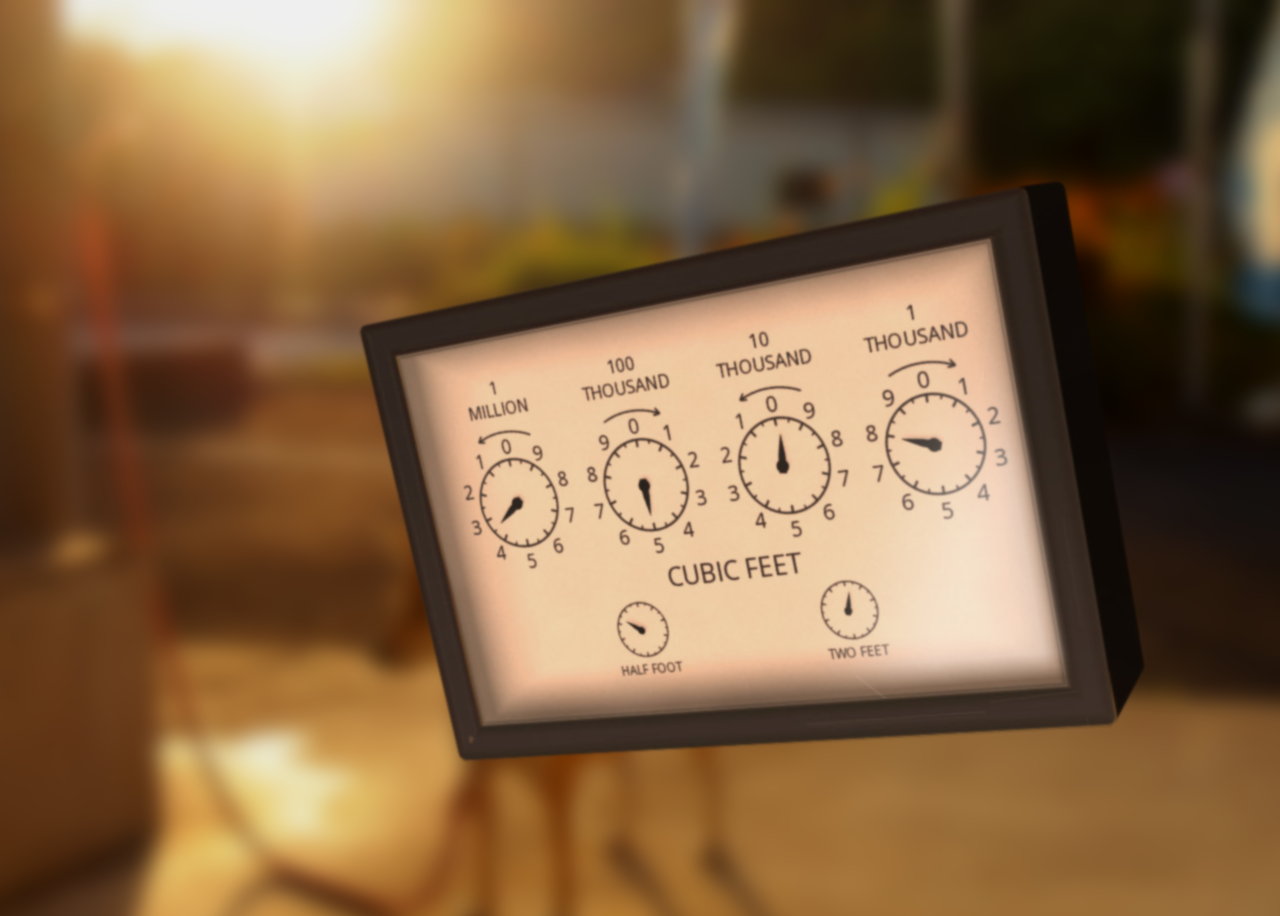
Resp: 349800,ft³
